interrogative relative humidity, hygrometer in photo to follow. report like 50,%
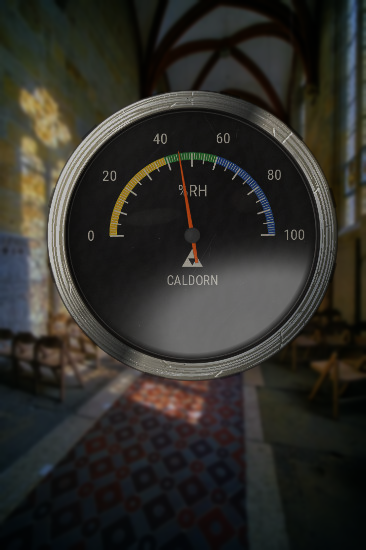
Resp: 45,%
